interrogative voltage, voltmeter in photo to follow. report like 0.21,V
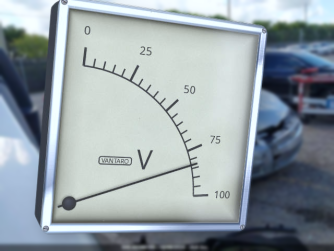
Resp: 82.5,V
